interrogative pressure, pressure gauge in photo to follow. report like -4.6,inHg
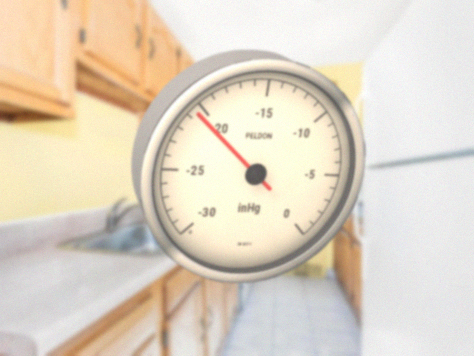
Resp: -20.5,inHg
